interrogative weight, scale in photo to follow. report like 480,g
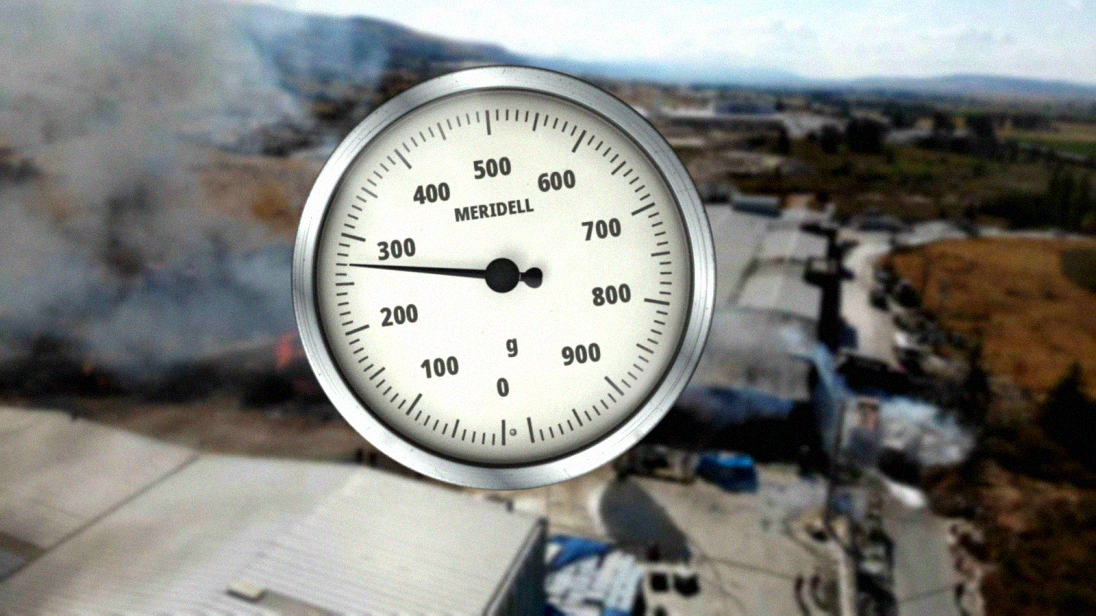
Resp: 270,g
